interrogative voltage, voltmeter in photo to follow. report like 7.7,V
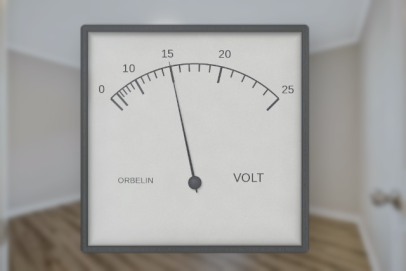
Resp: 15,V
